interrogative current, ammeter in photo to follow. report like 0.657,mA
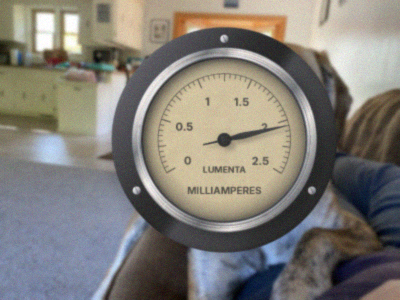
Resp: 2.05,mA
